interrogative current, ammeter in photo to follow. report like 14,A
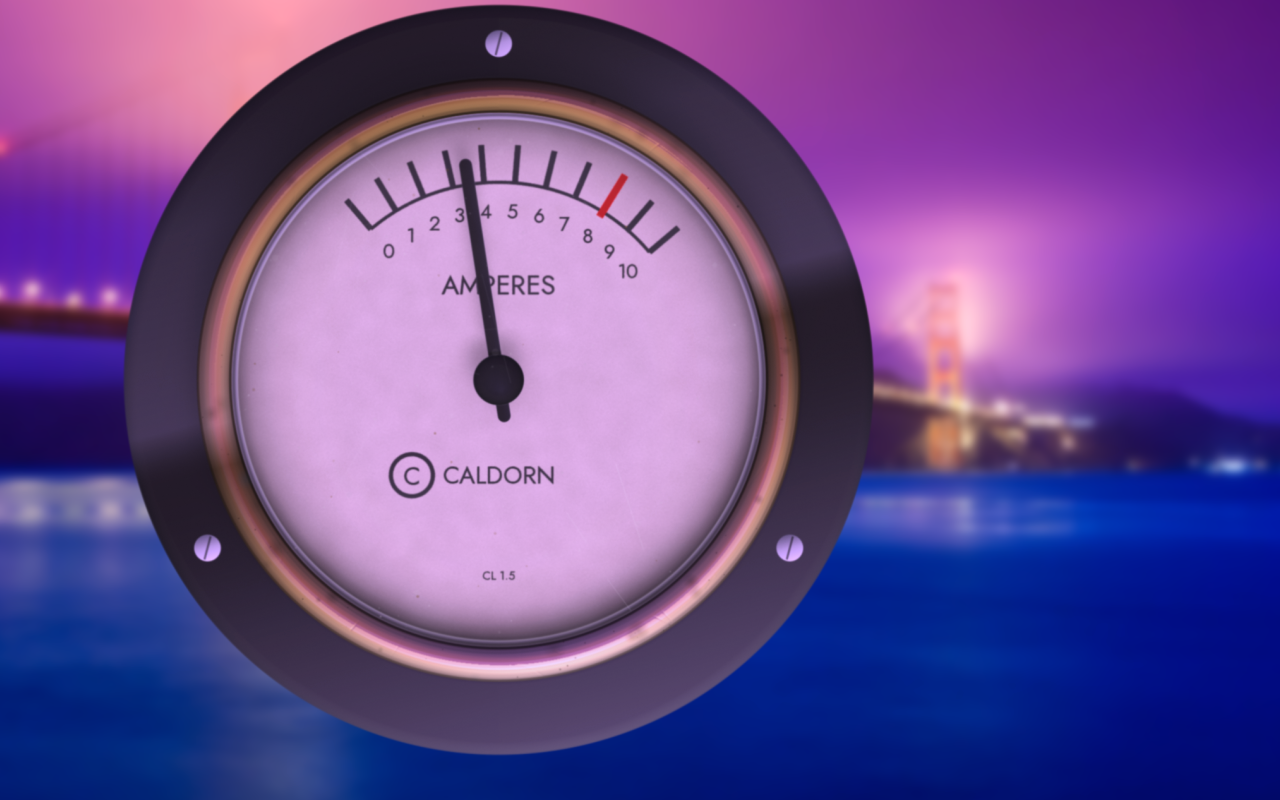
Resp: 3.5,A
